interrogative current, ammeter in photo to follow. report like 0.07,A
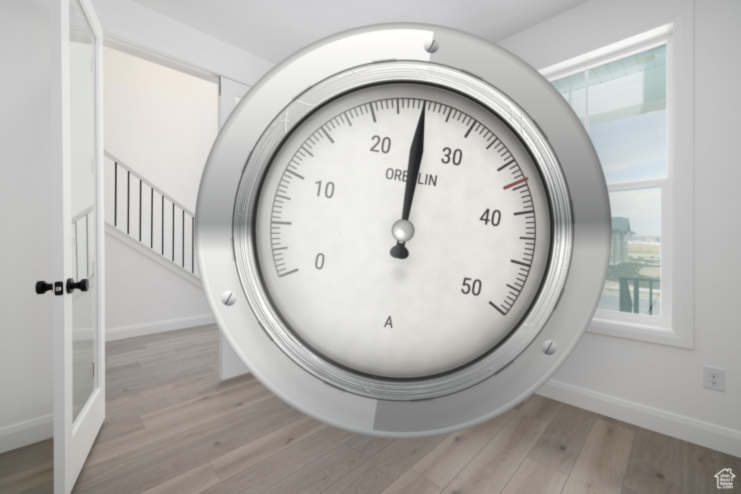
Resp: 25,A
